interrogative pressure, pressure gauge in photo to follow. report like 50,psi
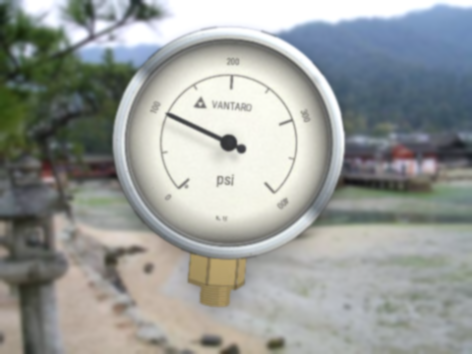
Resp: 100,psi
